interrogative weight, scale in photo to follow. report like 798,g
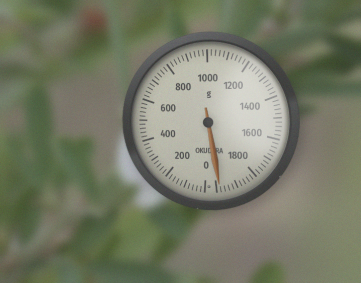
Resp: 1980,g
